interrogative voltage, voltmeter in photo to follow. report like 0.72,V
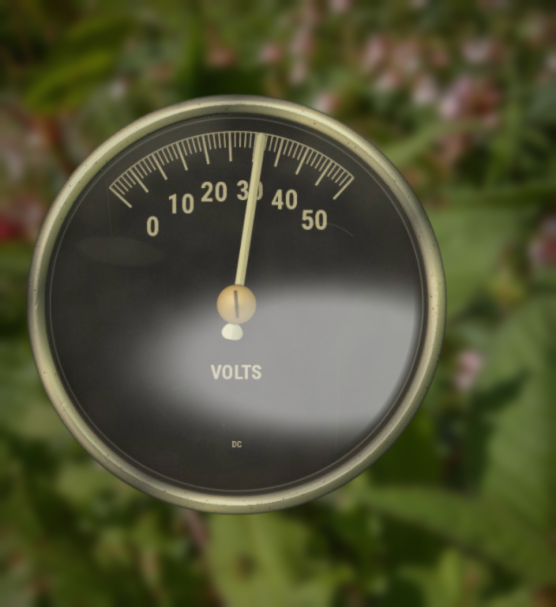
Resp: 31,V
